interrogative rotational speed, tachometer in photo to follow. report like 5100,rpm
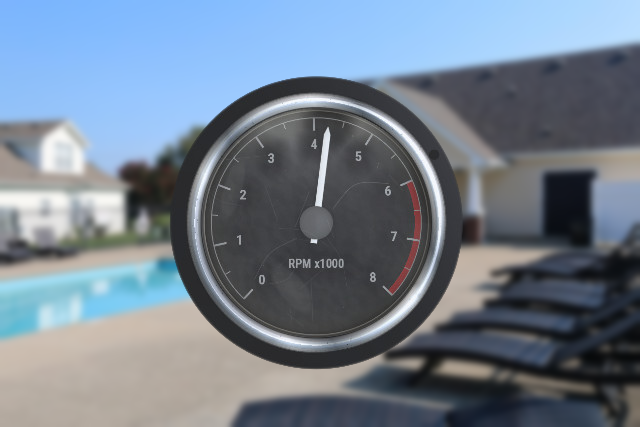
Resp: 4250,rpm
